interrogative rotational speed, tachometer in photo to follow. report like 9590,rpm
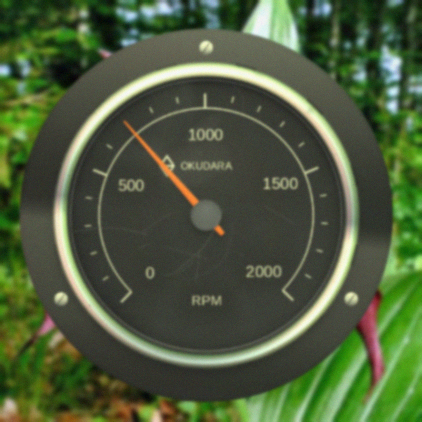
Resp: 700,rpm
